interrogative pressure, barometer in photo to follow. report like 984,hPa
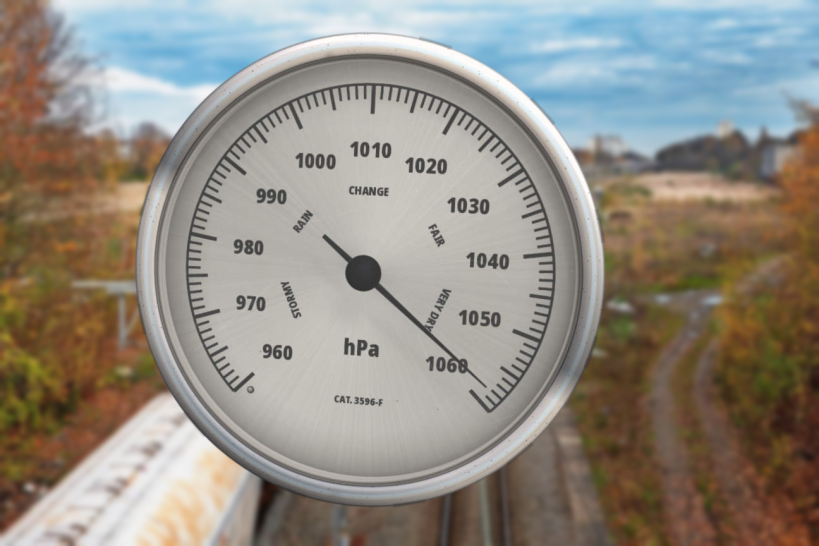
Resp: 1058,hPa
